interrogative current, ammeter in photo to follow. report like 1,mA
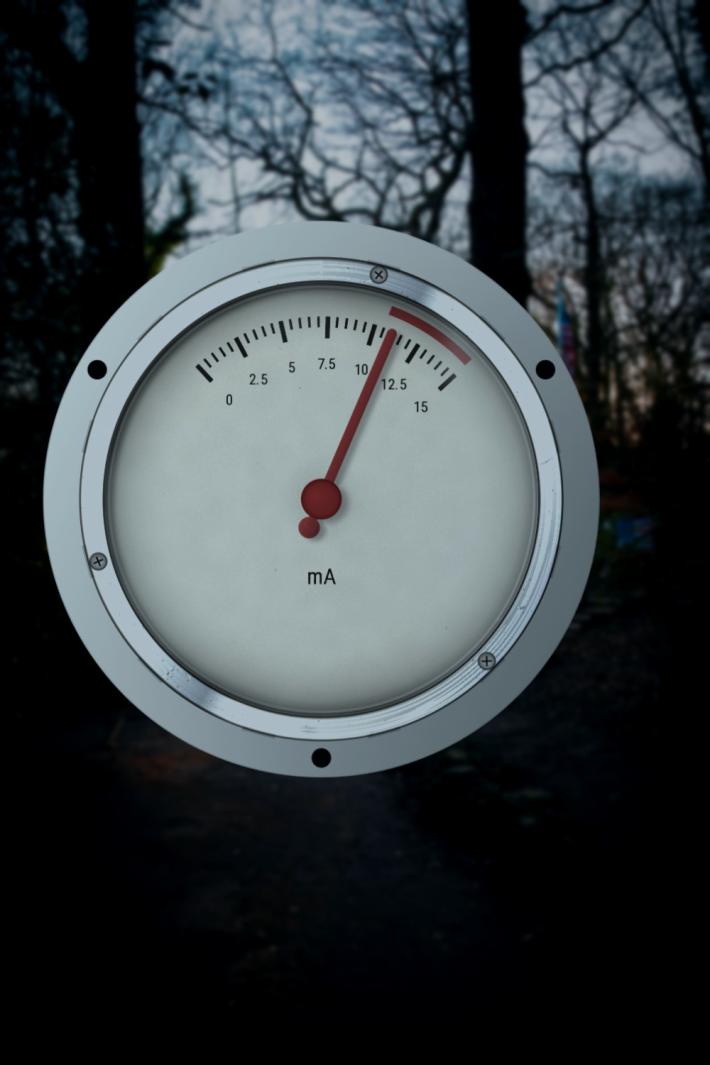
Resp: 11,mA
